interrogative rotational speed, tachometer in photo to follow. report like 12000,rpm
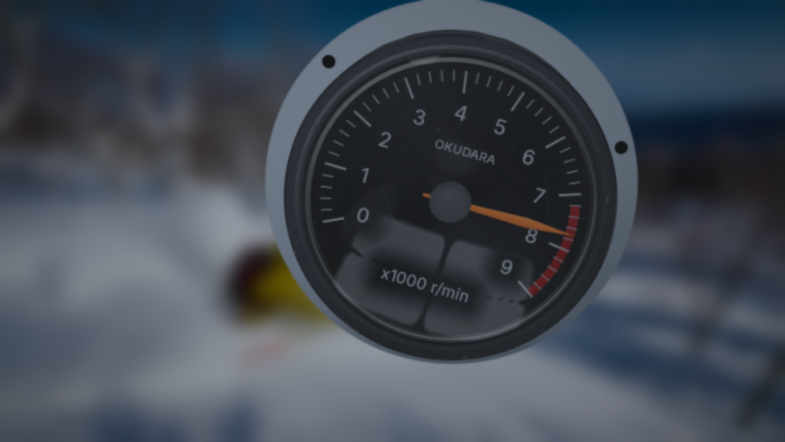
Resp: 7700,rpm
